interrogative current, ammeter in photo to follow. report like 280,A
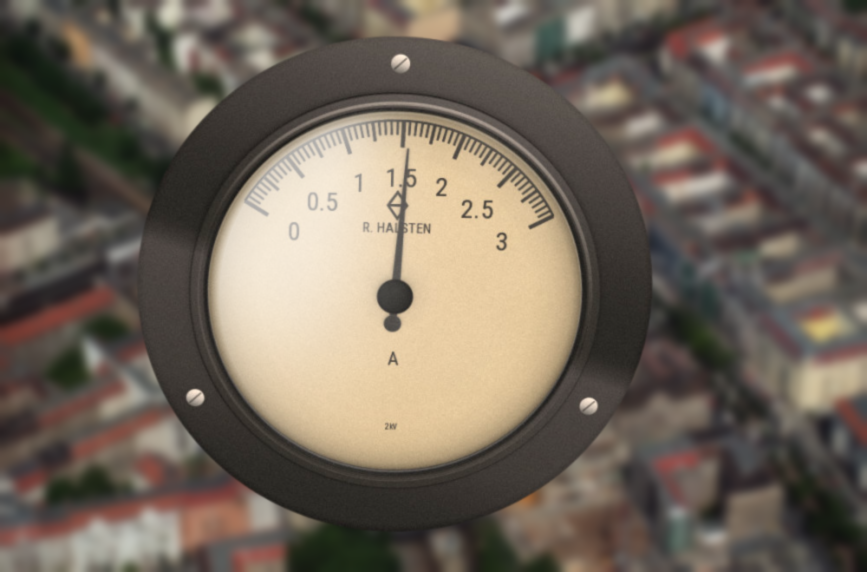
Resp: 1.55,A
